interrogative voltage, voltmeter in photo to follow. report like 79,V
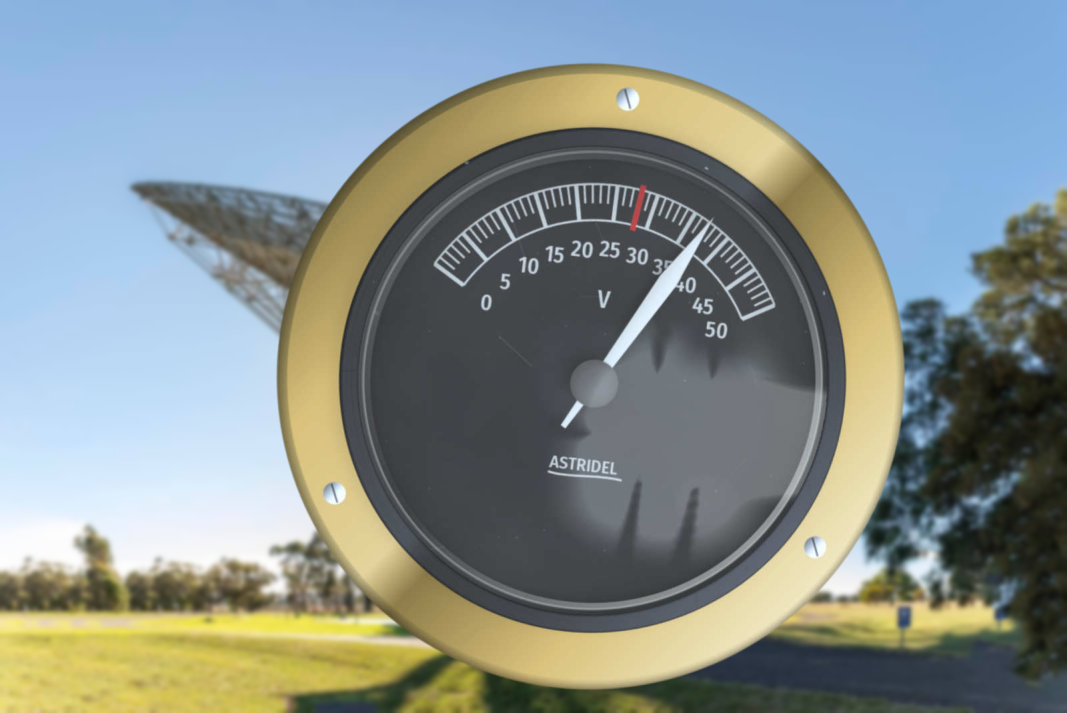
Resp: 37,V
